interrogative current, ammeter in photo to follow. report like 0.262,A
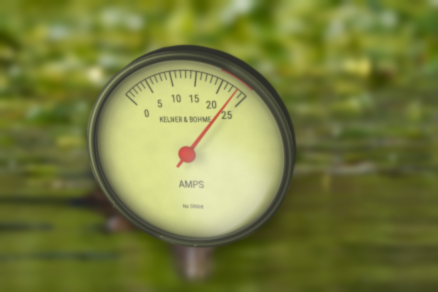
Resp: 23,A
